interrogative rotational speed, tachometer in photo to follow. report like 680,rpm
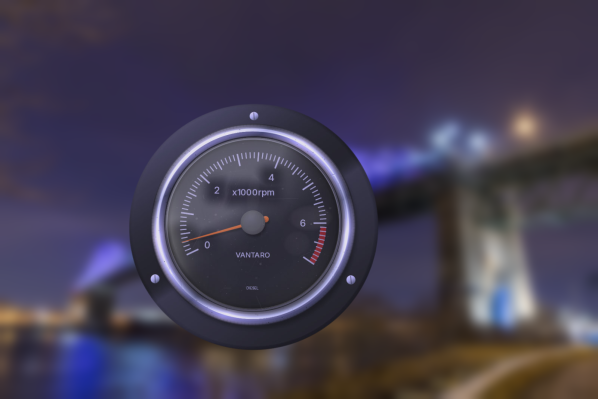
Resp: 300,rpm
